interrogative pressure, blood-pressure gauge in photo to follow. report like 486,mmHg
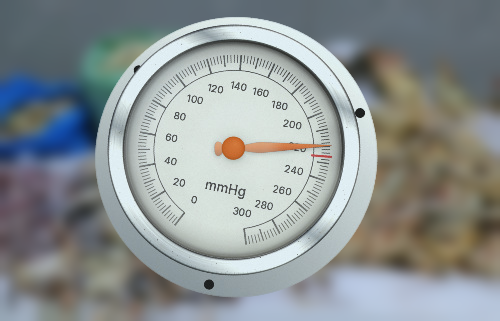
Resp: 220,mmHg
